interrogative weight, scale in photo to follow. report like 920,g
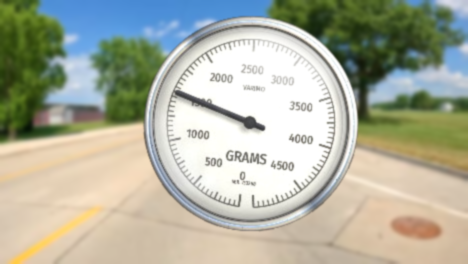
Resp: 1500,g
